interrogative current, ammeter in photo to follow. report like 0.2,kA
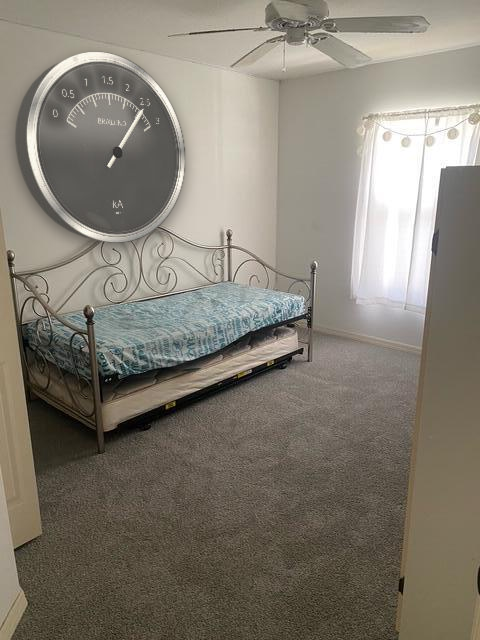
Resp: 2.5,kA
